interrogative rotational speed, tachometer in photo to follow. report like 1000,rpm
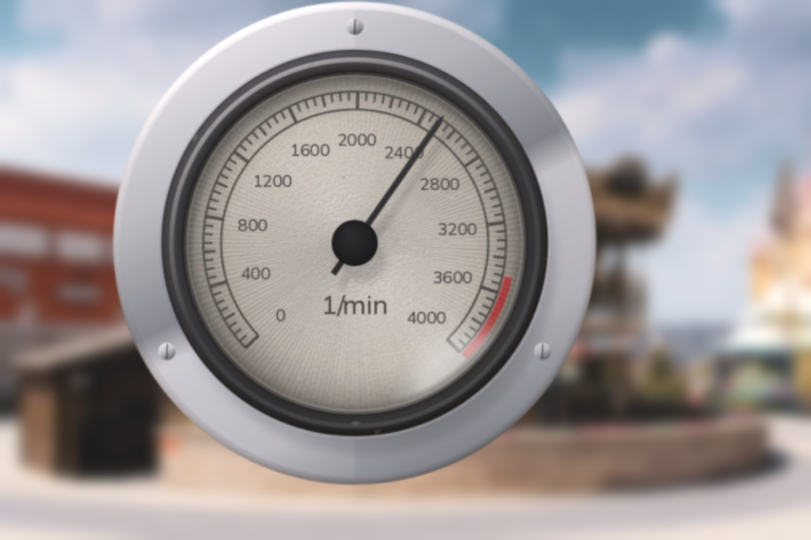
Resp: 2500,rpm
